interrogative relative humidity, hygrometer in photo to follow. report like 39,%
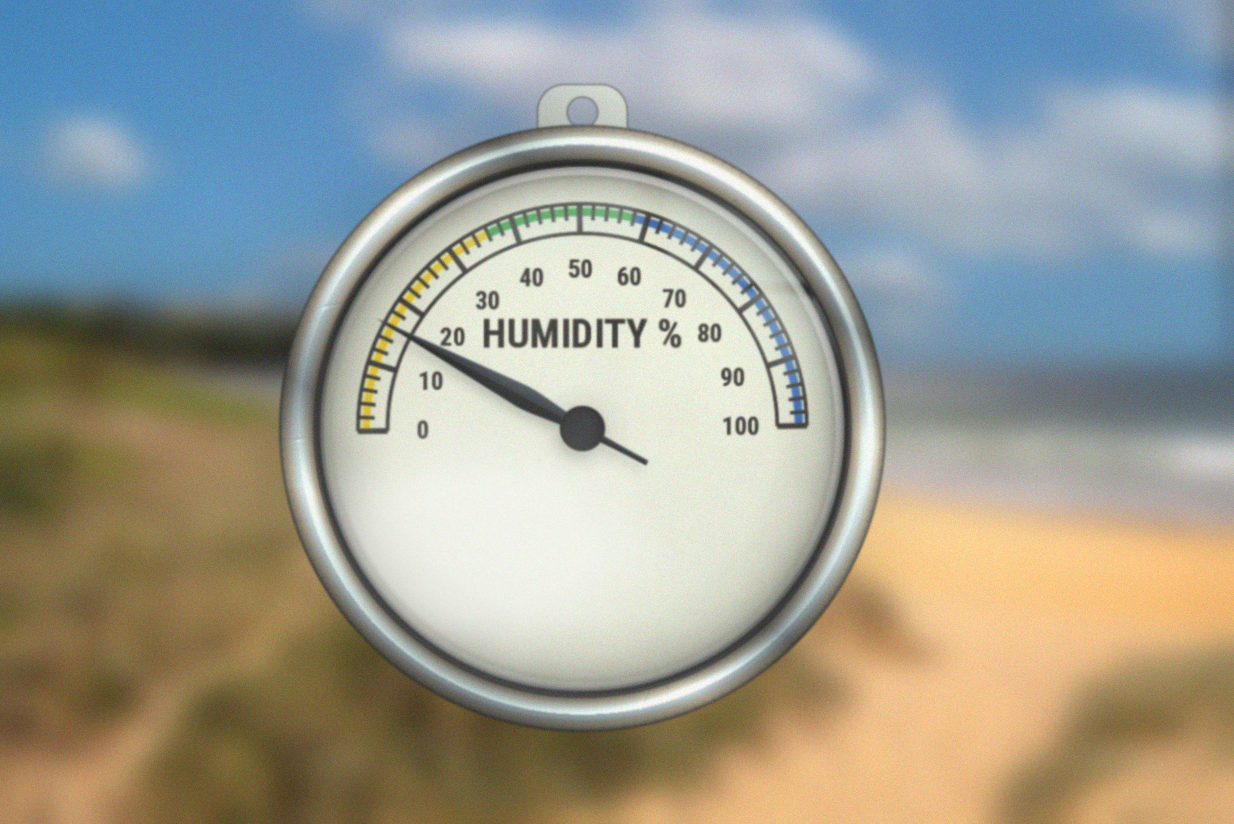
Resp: 16,%
